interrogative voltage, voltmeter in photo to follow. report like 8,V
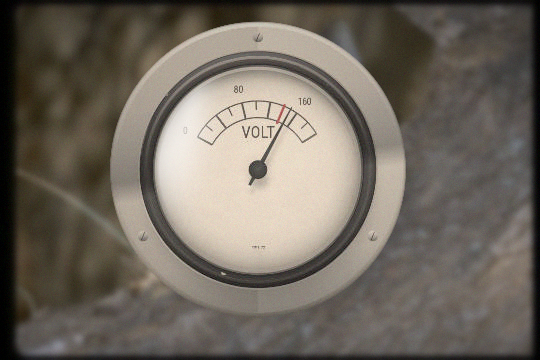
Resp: 150,V
